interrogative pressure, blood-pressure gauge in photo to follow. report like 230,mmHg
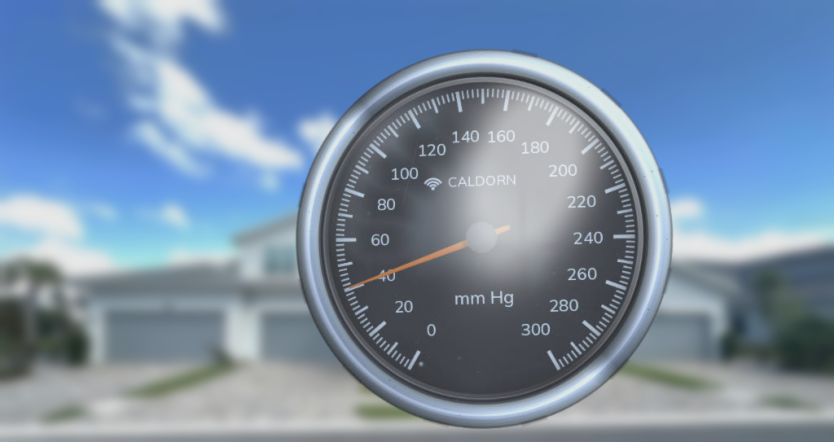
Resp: 40,mmHg
